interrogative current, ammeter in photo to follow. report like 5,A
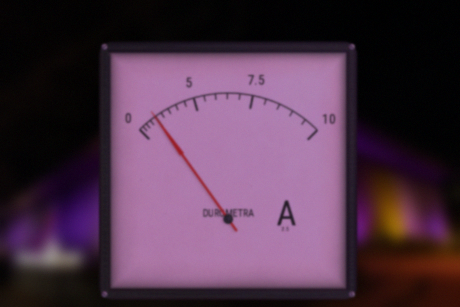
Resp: 2.5,A
